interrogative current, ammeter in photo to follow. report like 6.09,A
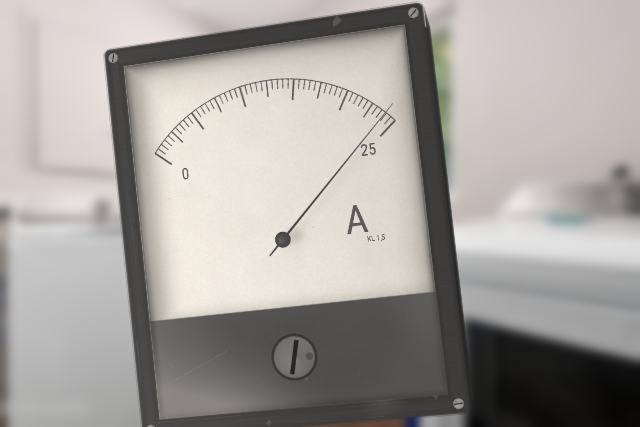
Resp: 24,A
